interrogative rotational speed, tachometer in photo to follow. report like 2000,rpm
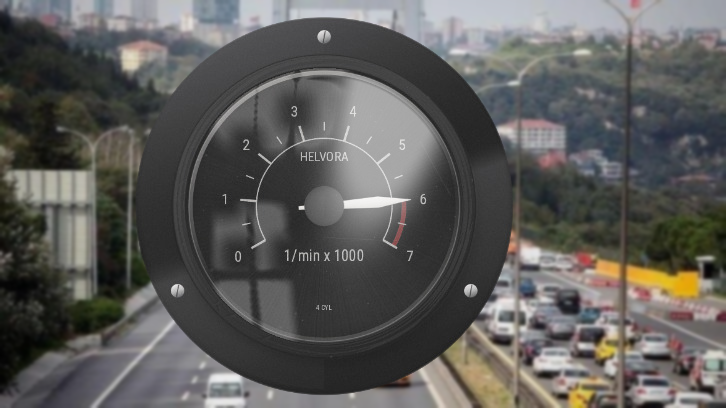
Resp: 6000,rpm
